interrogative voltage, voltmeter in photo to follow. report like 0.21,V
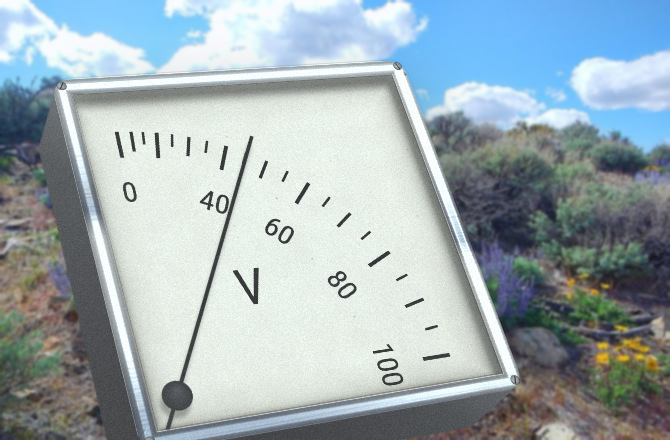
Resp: 45,V
